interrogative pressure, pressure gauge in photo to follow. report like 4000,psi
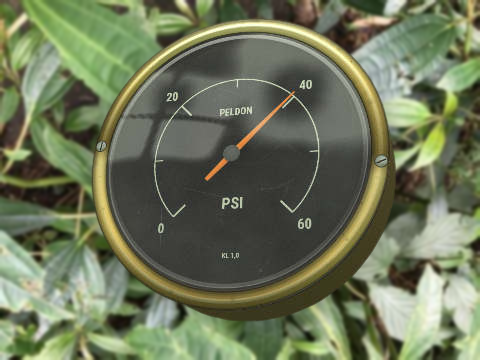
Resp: 40,psi
